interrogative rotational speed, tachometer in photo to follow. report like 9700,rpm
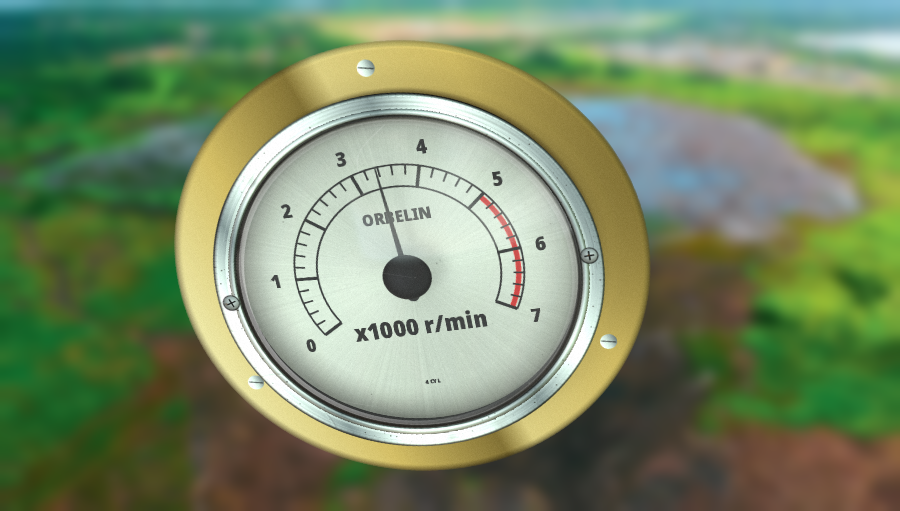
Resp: 3400,rpm
